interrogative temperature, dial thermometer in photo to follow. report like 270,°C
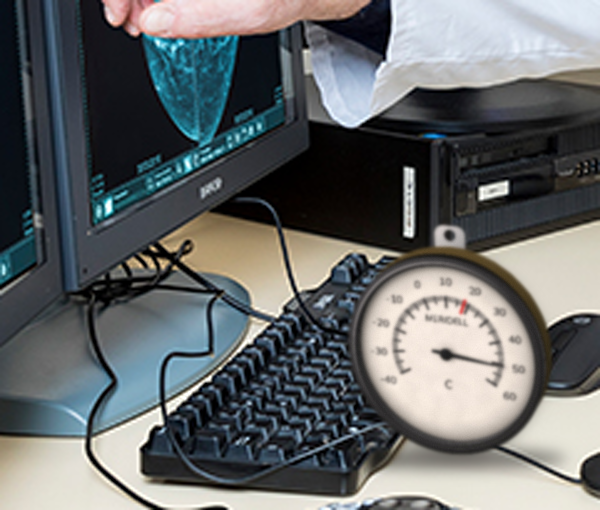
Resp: 50,°C
